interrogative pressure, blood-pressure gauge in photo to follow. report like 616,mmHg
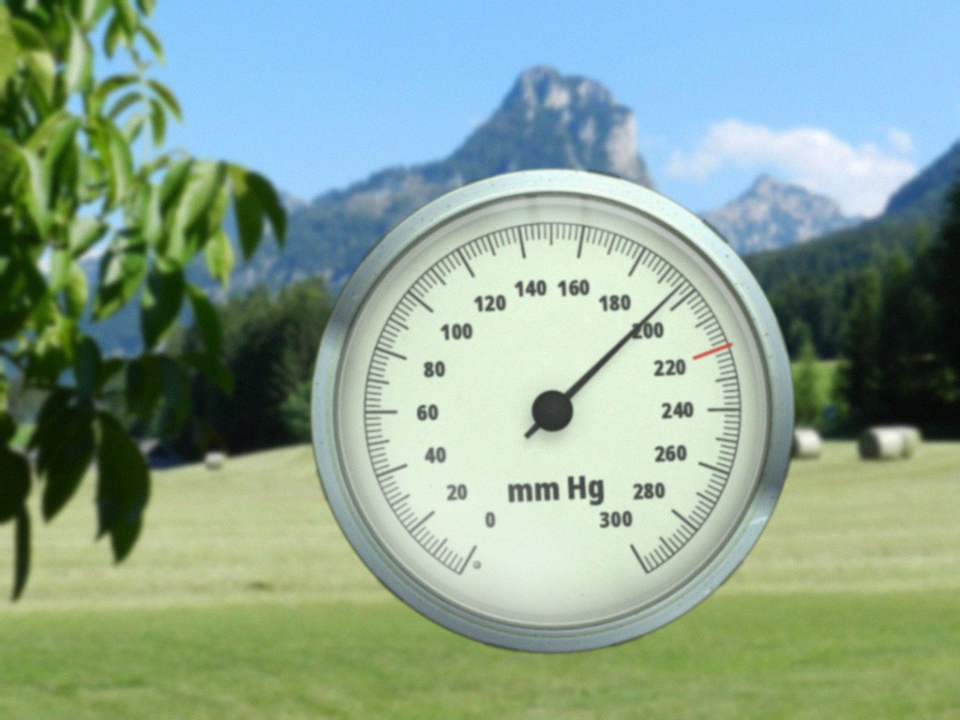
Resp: 196,mmHg
